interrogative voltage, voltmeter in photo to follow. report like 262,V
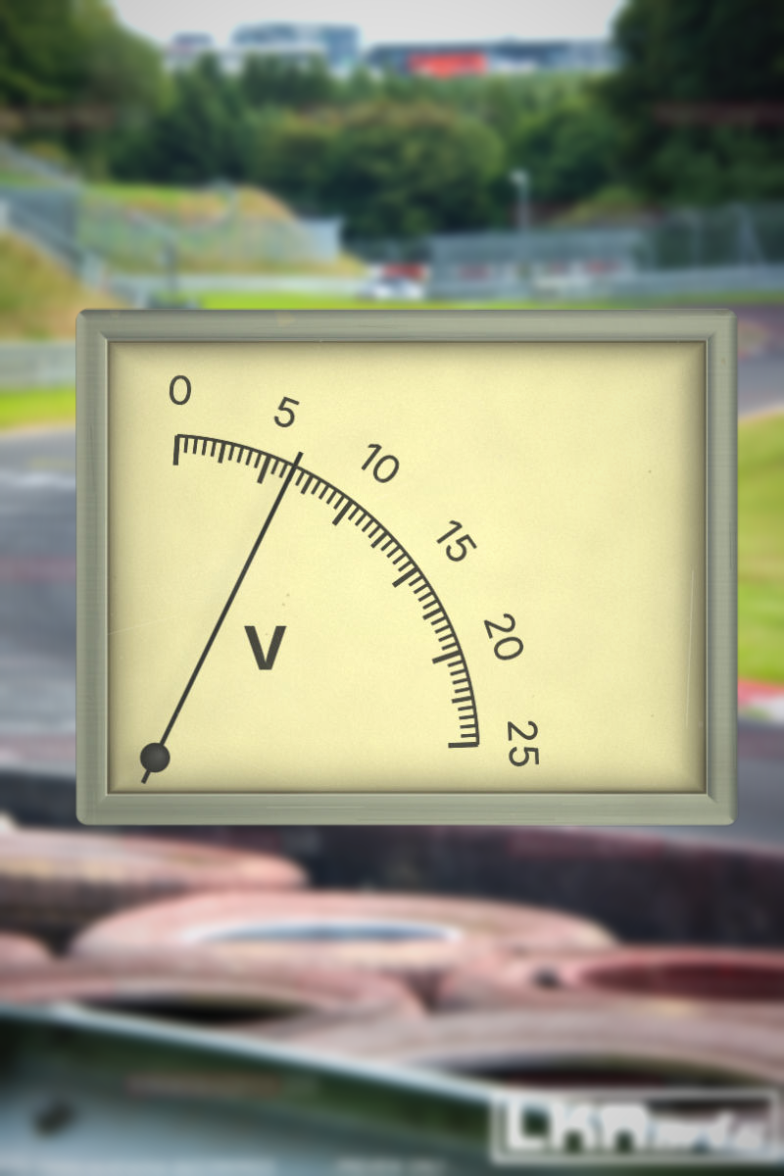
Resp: 6.5,V
